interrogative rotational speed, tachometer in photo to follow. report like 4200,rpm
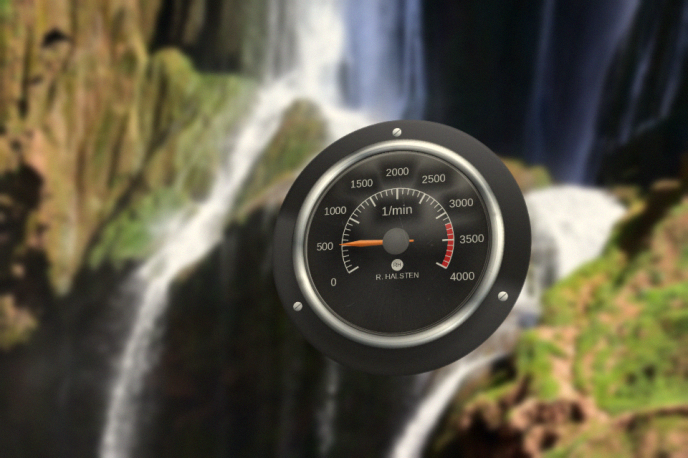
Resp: 500,rpm
